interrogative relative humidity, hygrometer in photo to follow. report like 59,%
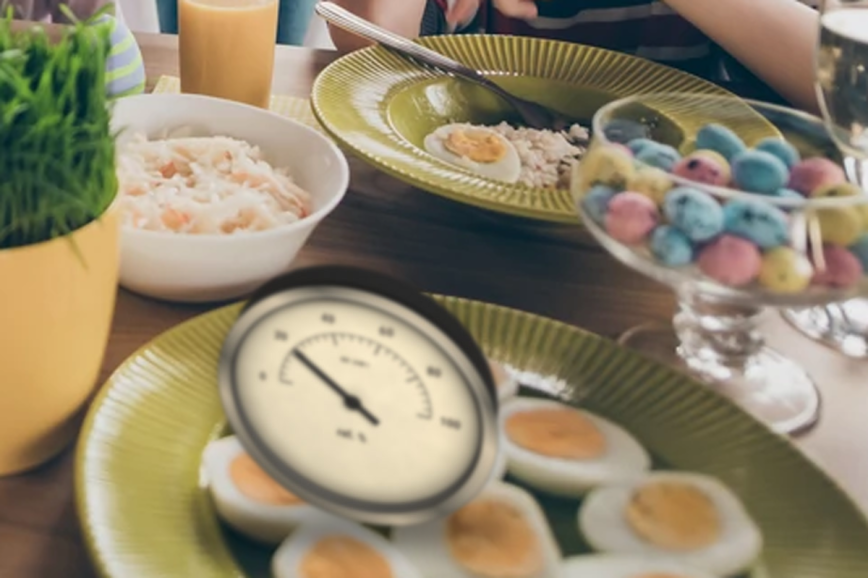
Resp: 20,%
